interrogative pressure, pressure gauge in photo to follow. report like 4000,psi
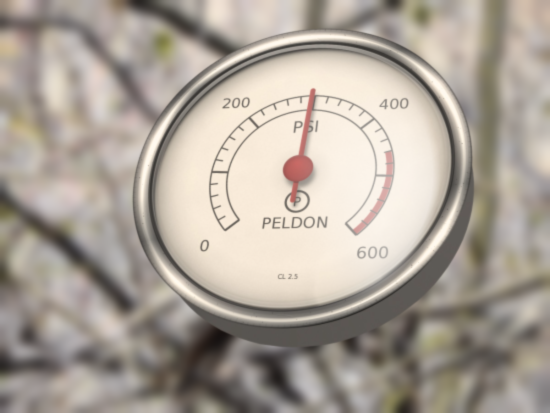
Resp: 300,psi
